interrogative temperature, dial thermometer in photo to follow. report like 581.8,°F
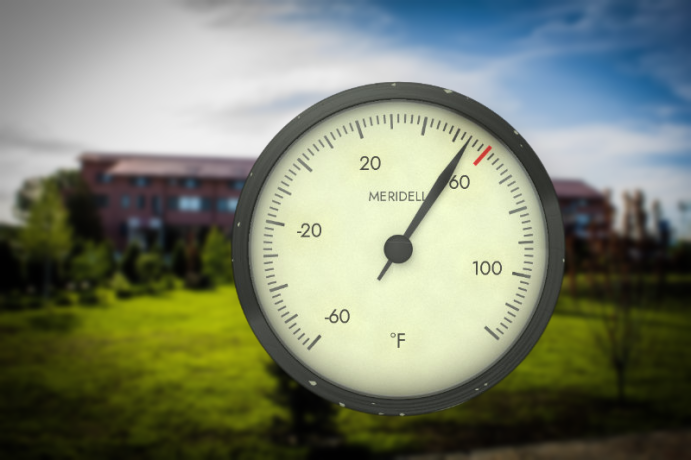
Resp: 54,°F
